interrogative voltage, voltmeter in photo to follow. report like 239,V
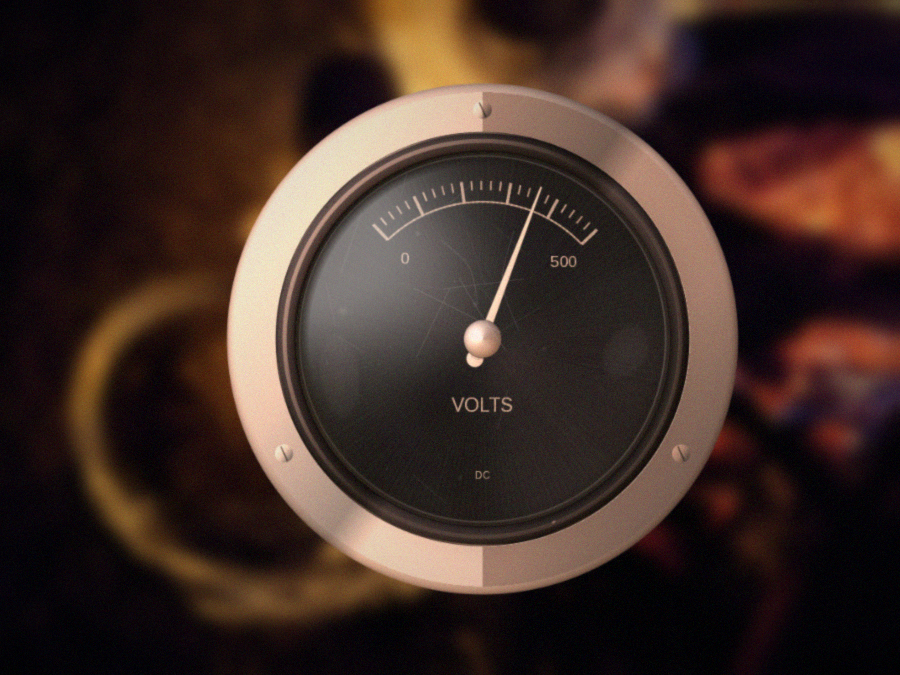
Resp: 360,V
